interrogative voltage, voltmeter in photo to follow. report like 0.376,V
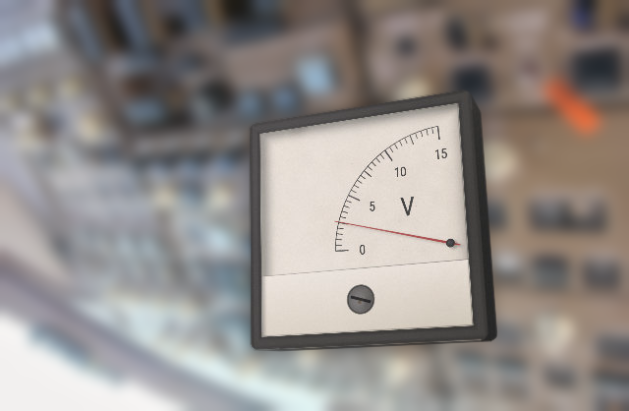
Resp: 2.5,V
